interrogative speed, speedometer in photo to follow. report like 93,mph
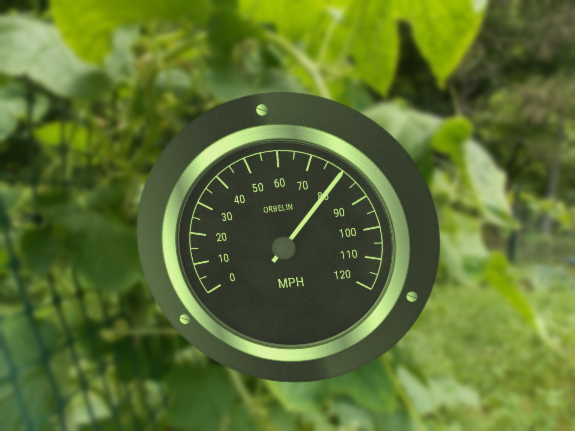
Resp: 80,mph
